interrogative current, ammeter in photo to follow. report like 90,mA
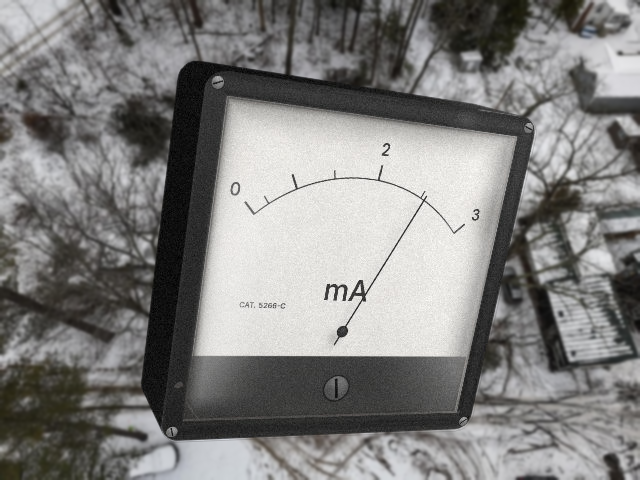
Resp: 2.5,mA
